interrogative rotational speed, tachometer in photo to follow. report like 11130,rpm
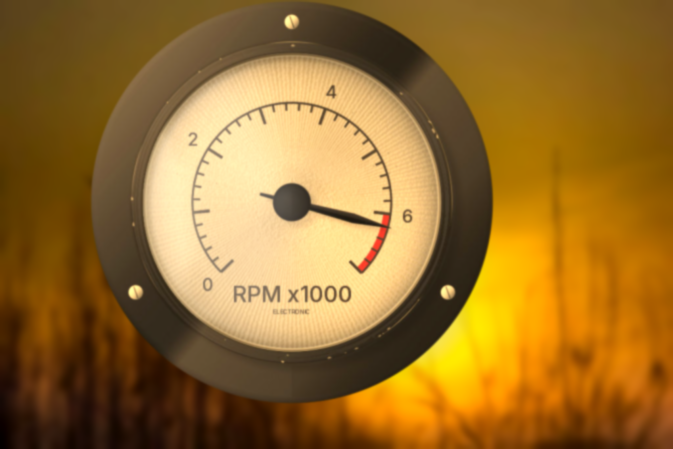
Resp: 6200,rpm
